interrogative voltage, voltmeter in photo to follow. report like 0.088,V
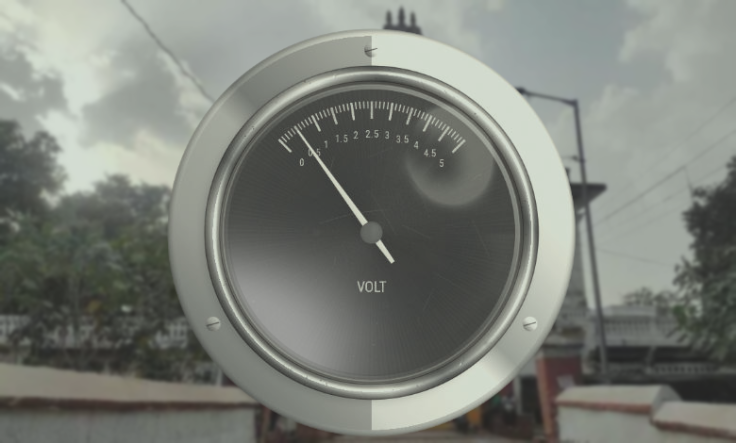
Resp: 0.5,V
